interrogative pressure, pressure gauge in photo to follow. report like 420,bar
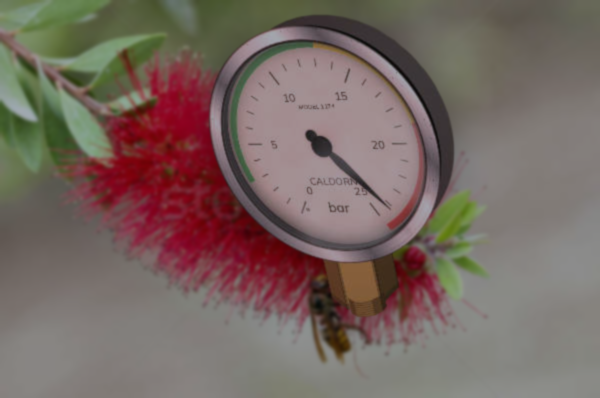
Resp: 24,bar
